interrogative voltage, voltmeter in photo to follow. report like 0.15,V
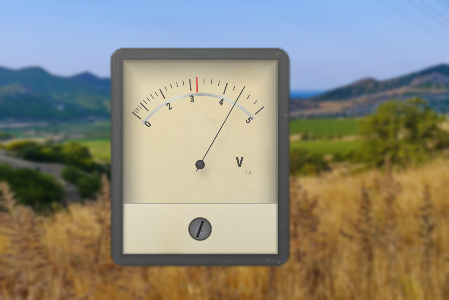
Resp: 4.4,V
